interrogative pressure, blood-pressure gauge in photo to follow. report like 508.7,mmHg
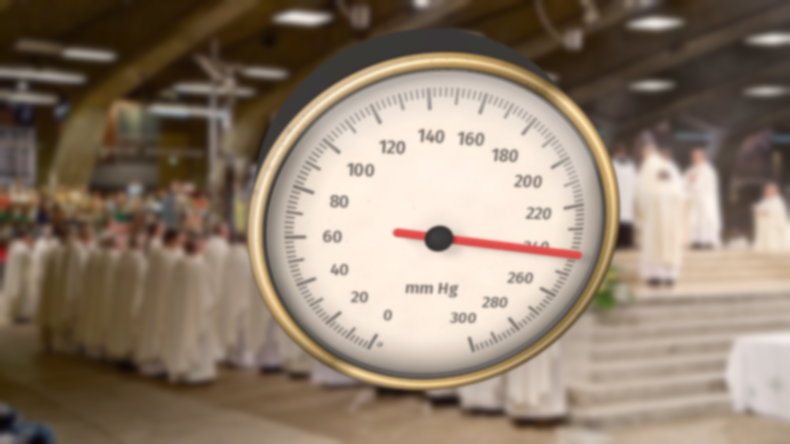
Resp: 240,mmHg
